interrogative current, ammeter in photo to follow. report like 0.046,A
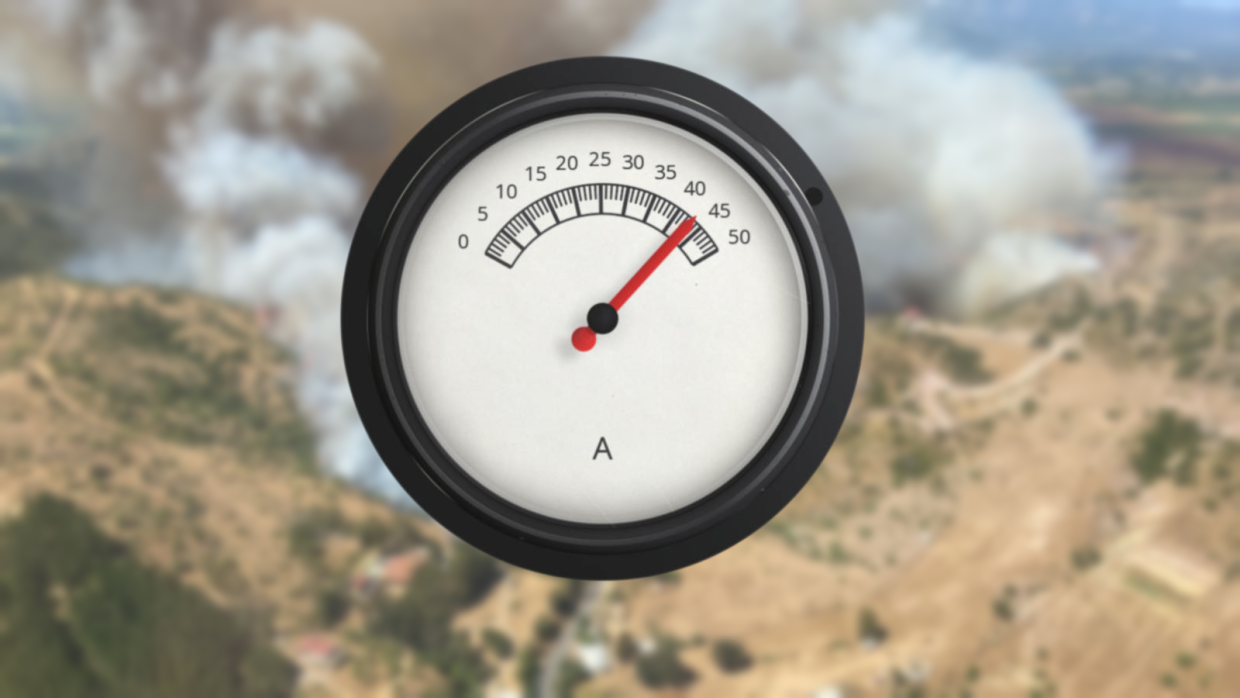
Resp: 43,A
